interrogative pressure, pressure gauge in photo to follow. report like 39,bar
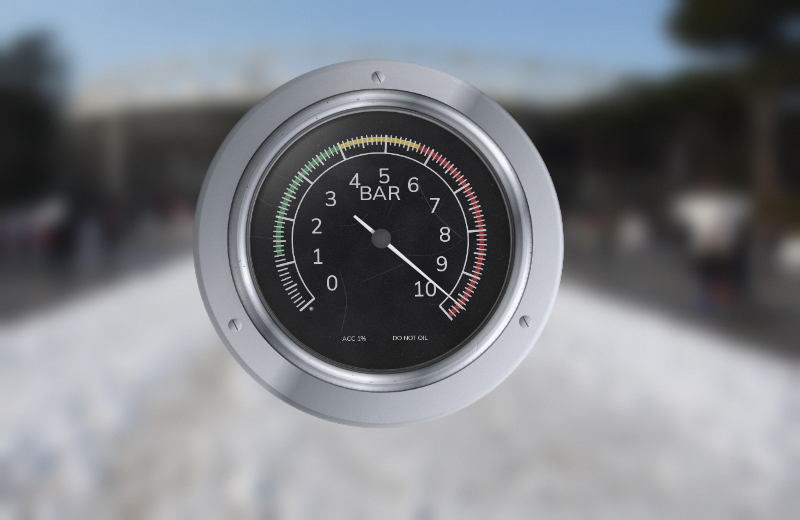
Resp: 9.7,bar
